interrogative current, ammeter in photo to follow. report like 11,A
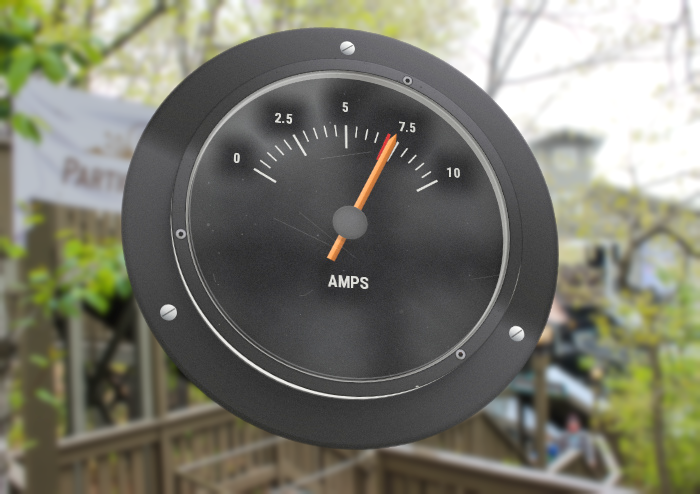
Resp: 7.25,A
